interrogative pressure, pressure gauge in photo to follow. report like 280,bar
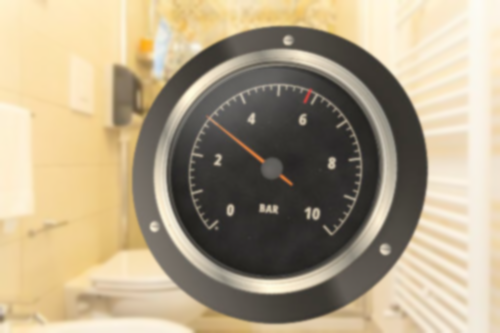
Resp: 3,bar
